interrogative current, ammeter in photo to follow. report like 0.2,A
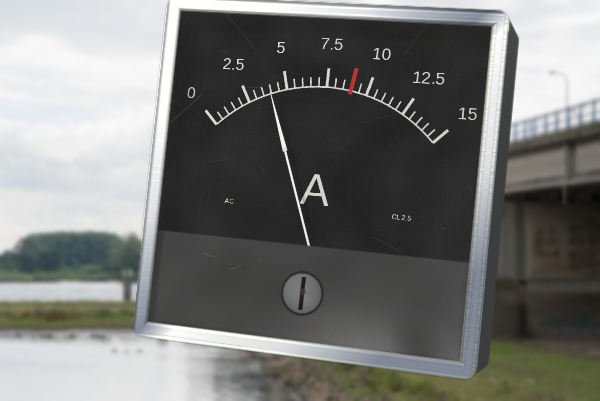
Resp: 4,A
